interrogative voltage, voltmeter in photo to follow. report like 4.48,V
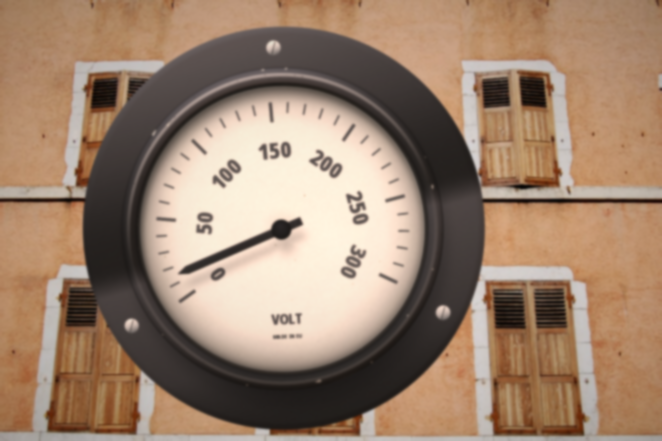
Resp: 15,V
